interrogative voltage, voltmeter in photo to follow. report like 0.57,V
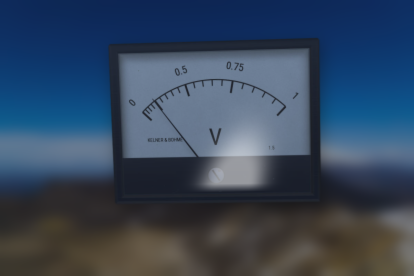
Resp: 0.25,V
